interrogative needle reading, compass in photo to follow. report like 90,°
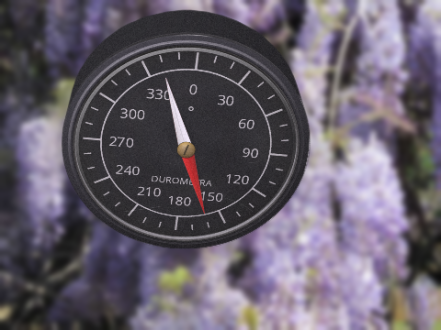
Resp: 160,°
